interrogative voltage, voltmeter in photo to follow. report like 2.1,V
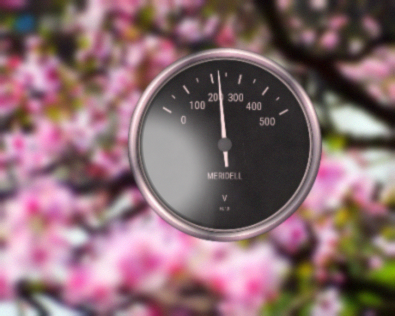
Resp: 225,V
